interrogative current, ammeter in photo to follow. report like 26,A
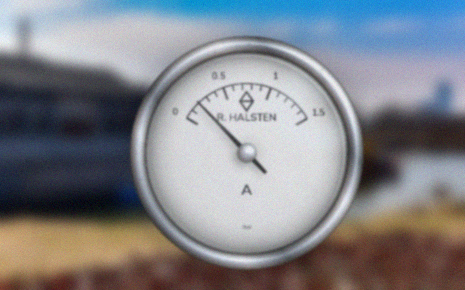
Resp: 0.2,A
